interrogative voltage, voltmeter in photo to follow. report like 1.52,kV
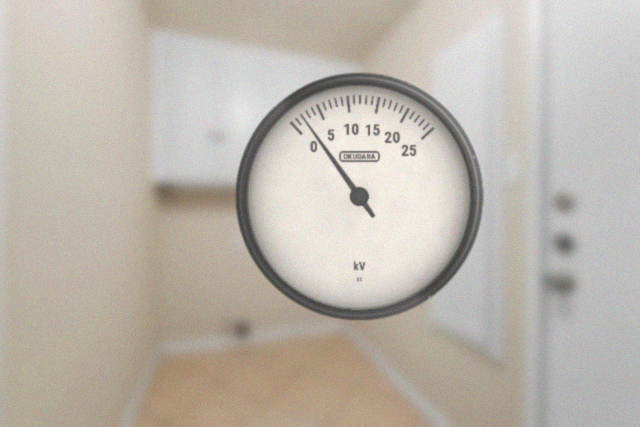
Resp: 2,kV
